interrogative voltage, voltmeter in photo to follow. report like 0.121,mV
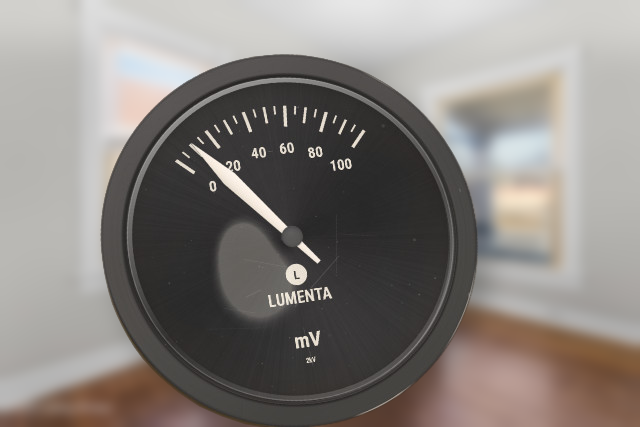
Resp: 10,mV
